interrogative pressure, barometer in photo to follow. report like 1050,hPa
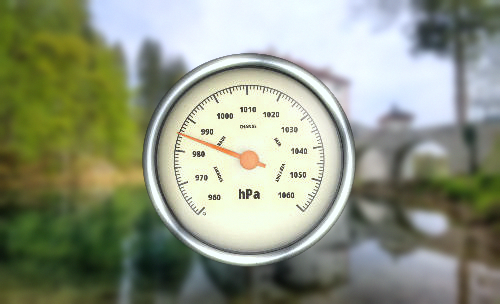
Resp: 985,hPa
